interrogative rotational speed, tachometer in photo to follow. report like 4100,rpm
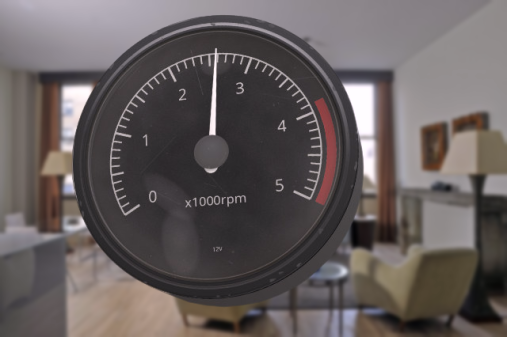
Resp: 2600,rpm
